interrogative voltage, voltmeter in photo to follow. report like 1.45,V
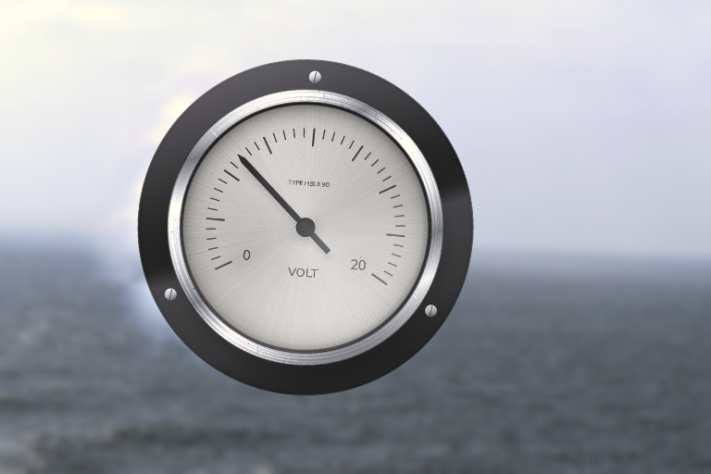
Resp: 6,V
